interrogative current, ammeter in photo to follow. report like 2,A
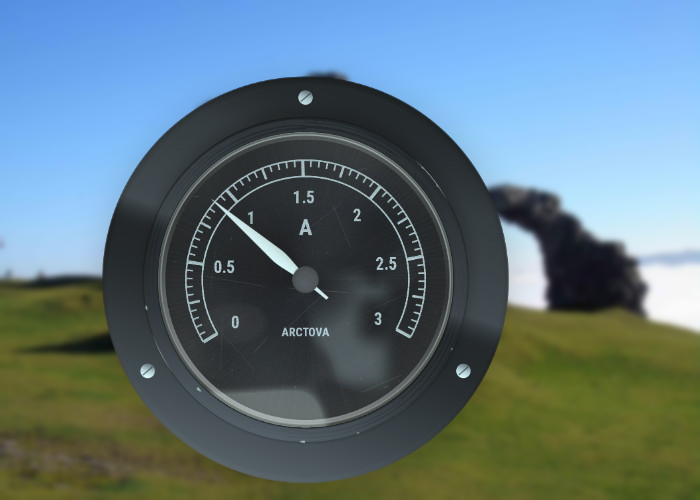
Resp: 0.9,A
